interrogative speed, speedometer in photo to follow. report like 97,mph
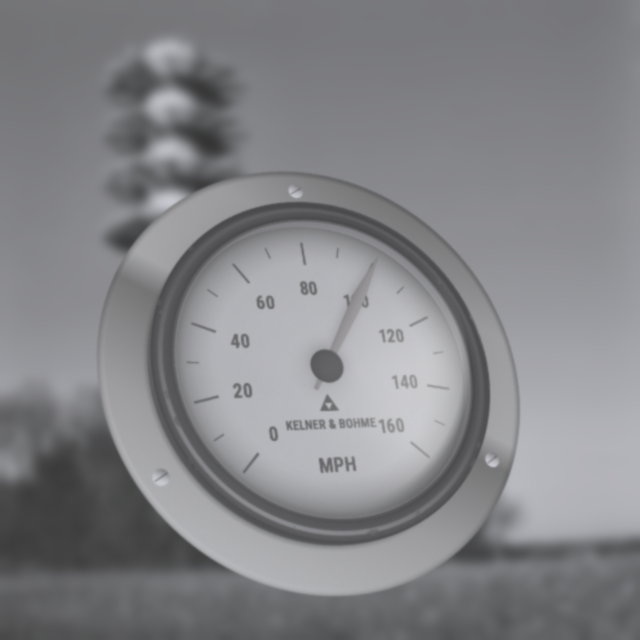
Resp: 100,mph
